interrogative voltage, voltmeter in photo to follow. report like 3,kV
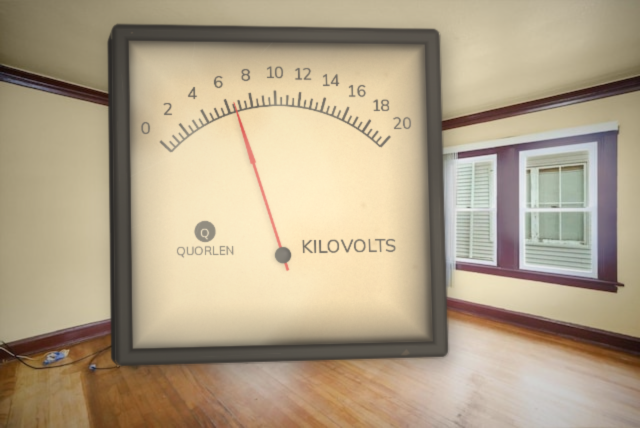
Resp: 6.5,kV
